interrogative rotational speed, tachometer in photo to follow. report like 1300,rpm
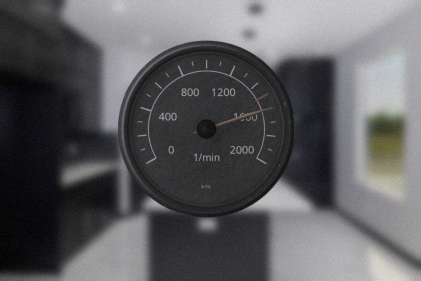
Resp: 1600,rpm
